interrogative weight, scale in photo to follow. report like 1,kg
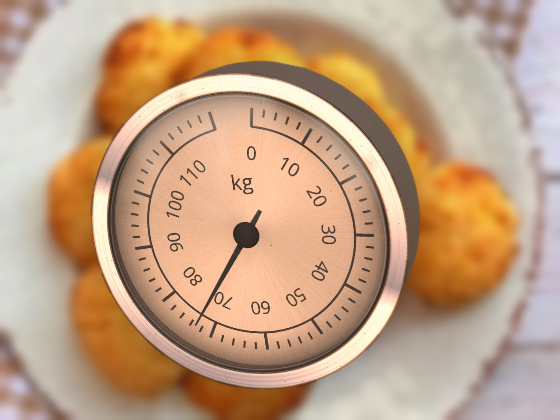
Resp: 73,kg
